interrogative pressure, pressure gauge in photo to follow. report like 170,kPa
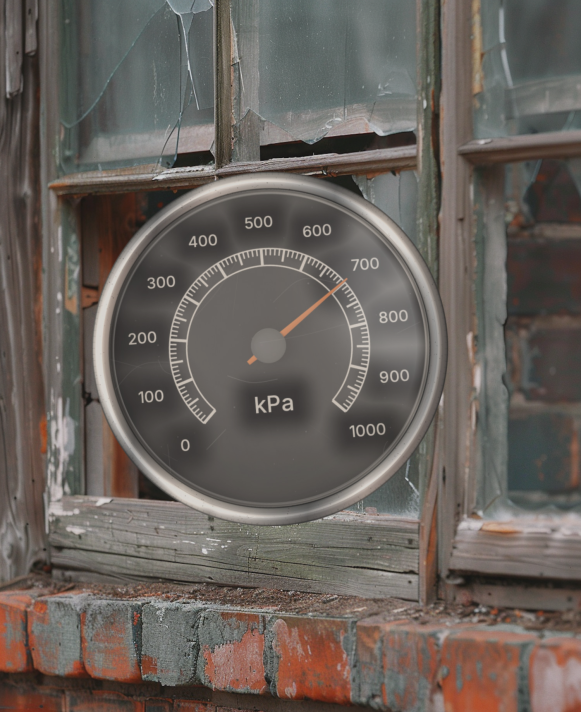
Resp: 700,kPa
